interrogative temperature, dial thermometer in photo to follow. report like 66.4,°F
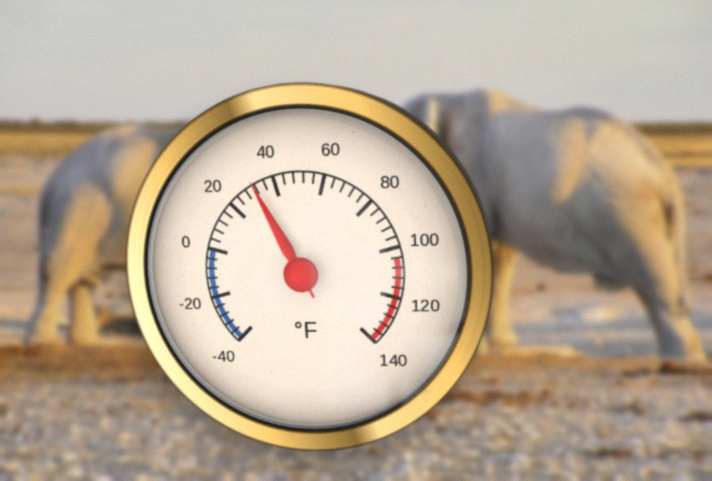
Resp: 32,°F
